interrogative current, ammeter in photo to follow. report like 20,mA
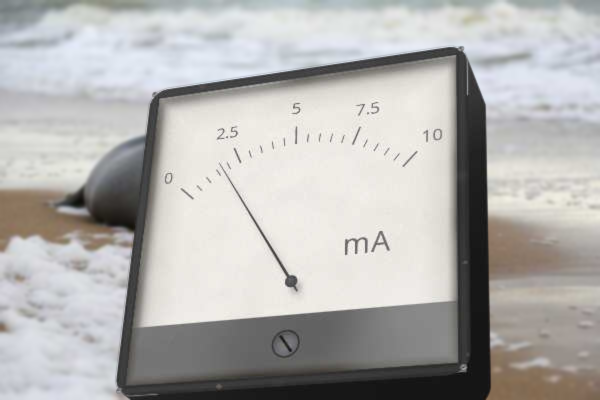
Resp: 1.75,mA
